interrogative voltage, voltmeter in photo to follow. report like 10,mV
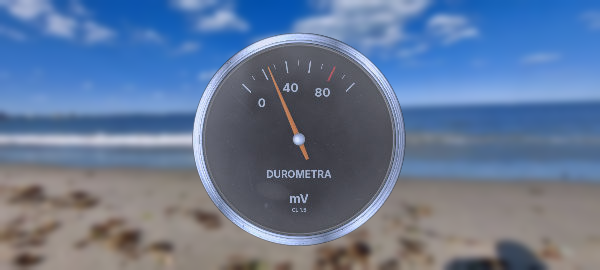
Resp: 25,mV
